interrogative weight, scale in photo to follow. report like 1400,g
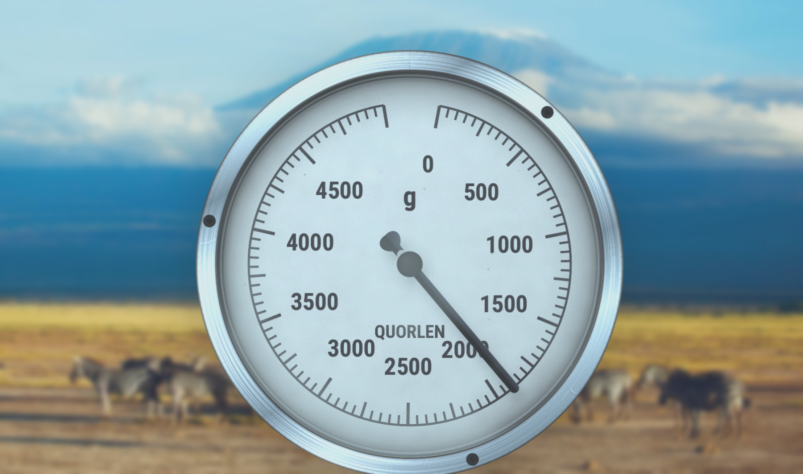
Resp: 1900,g
